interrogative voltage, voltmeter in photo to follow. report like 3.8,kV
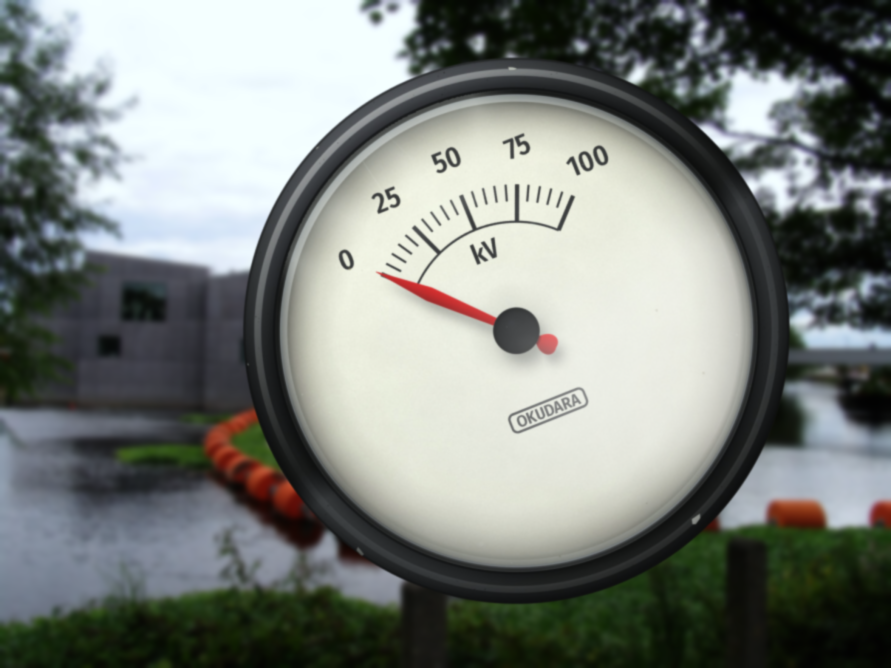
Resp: 0,kV
